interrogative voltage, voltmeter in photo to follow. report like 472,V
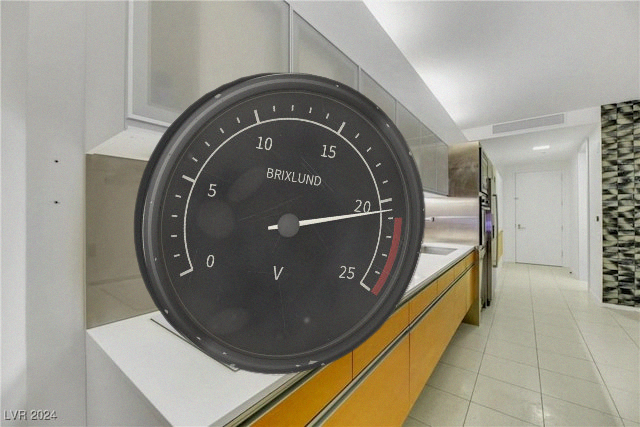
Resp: 20.5,V
